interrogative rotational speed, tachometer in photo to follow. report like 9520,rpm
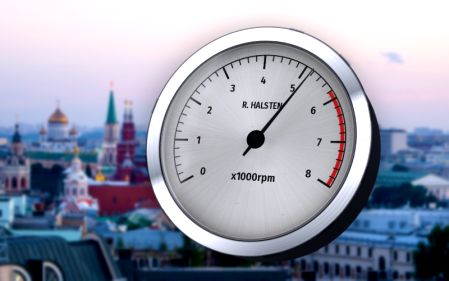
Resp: 5200,rpm
